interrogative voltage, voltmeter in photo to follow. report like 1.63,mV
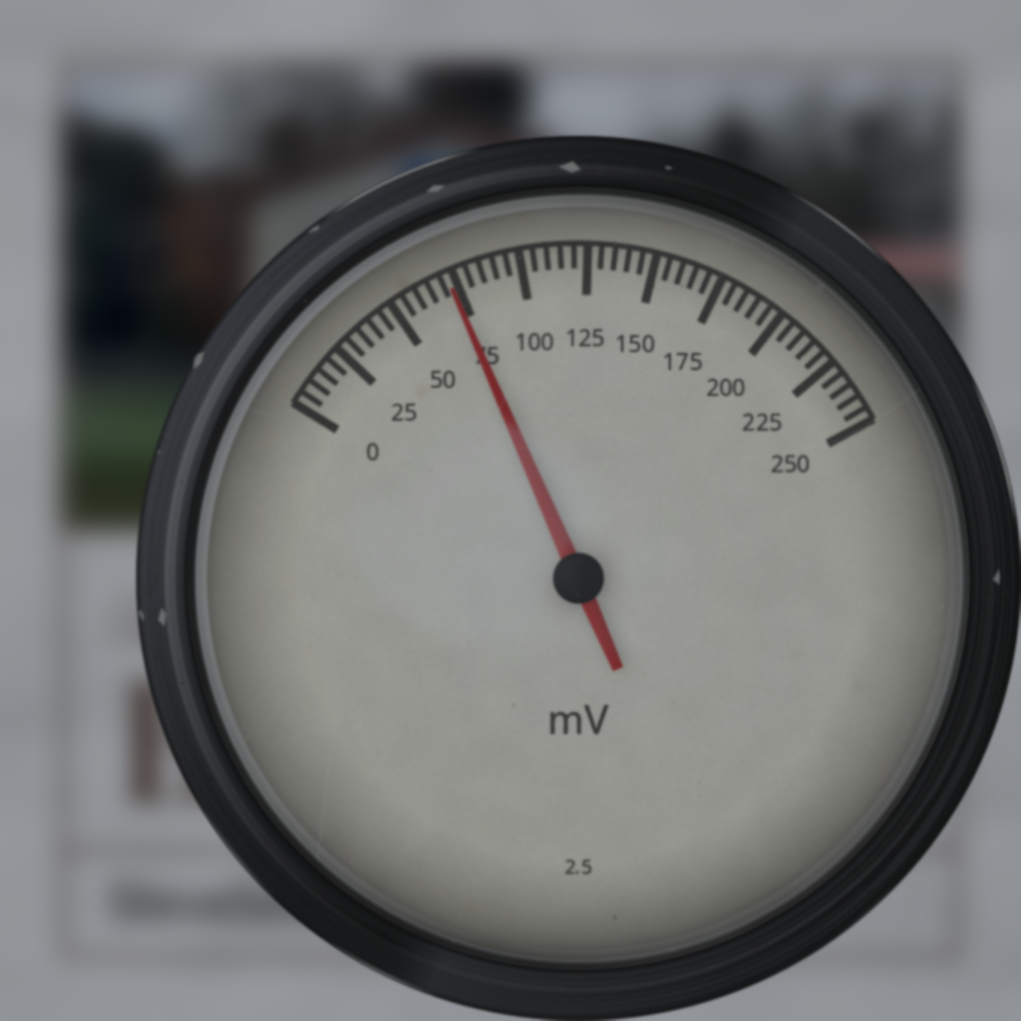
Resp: 72.5,mV
